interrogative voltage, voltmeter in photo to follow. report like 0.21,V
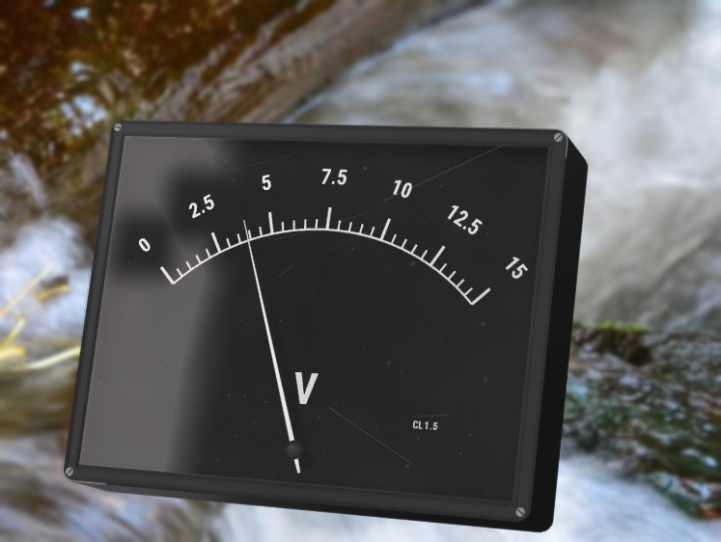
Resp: 4,V
